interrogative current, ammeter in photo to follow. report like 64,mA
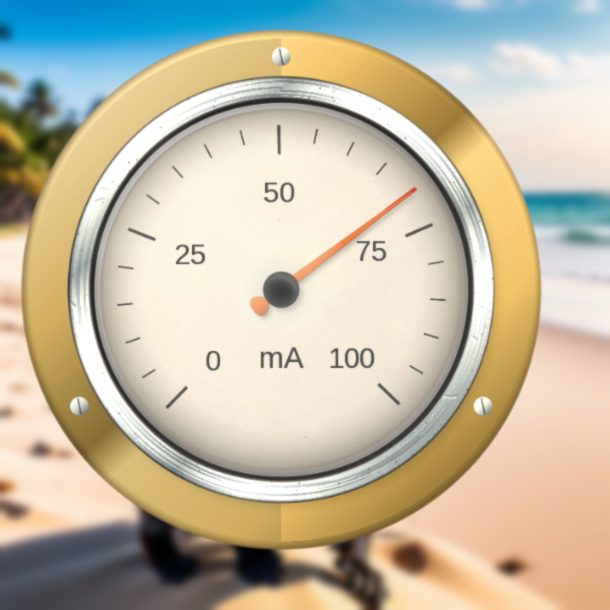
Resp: 70,mA
